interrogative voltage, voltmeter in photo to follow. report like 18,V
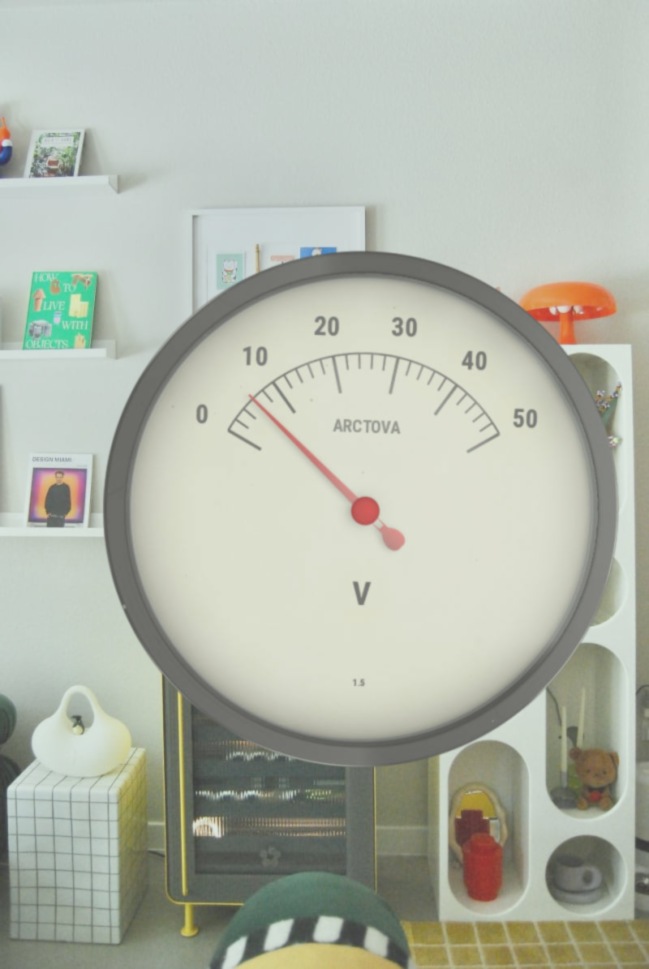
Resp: 6,V
